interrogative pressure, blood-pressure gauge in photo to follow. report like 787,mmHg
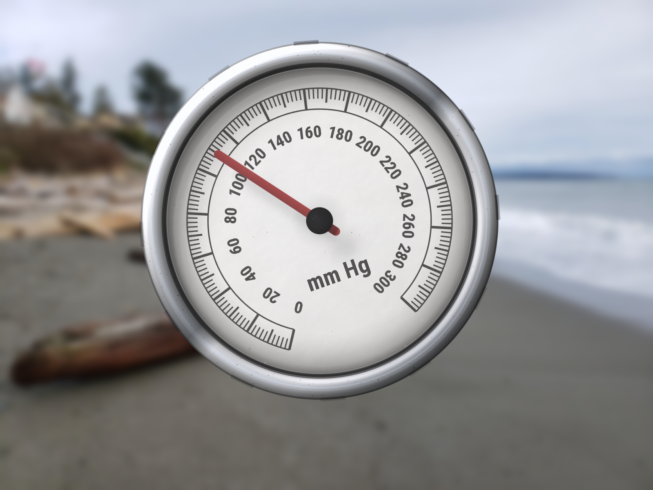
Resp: 110,mmHg
